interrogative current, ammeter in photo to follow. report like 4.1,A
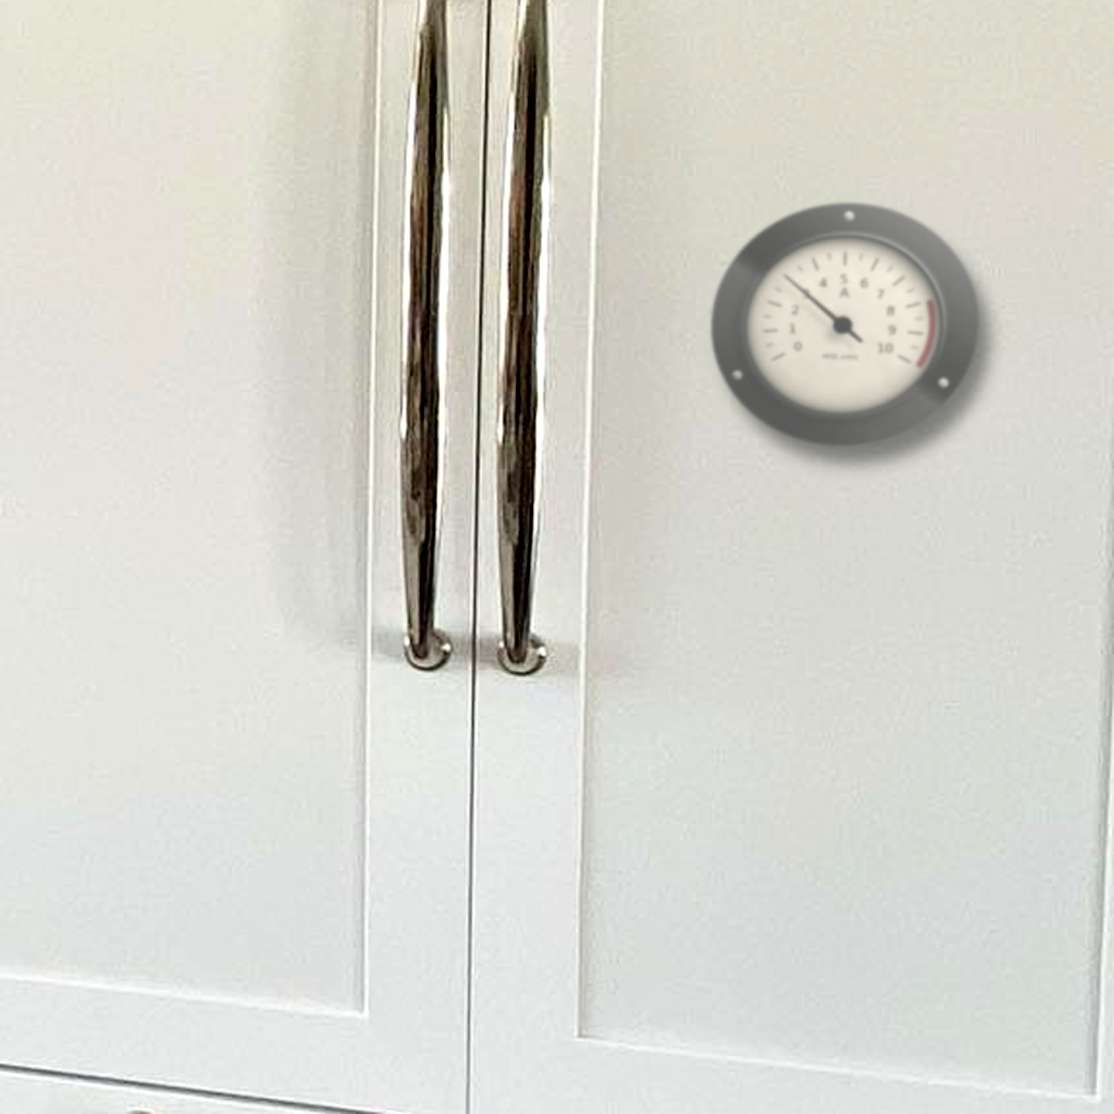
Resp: 3,A
